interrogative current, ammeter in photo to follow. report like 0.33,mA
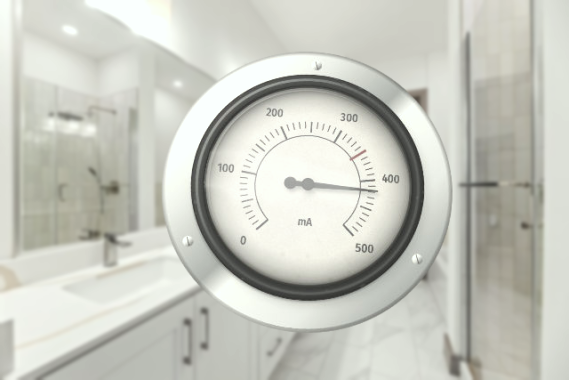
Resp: 420,mA
